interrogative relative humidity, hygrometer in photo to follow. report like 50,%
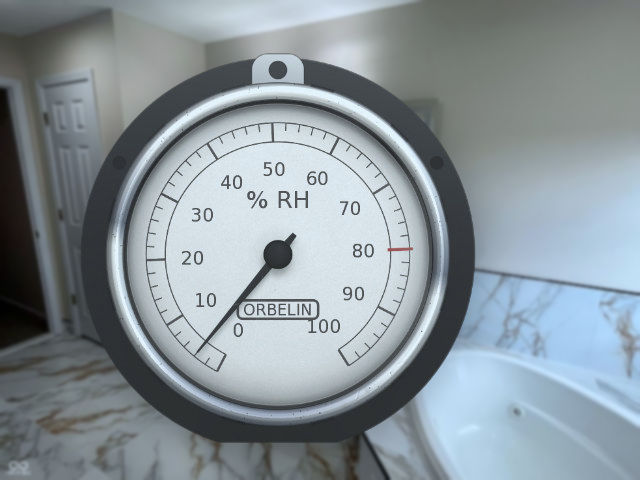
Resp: 4,%
